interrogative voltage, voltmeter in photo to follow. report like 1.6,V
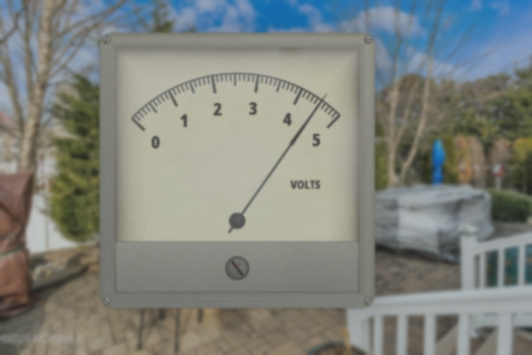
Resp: 4.5,V
